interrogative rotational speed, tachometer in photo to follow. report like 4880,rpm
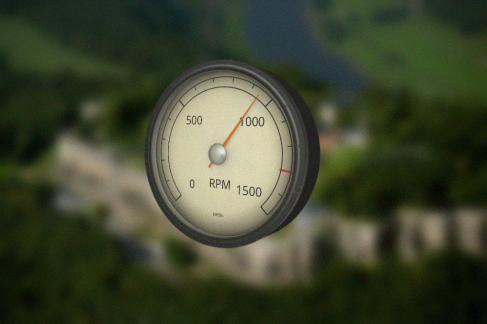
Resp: 950,rpm
